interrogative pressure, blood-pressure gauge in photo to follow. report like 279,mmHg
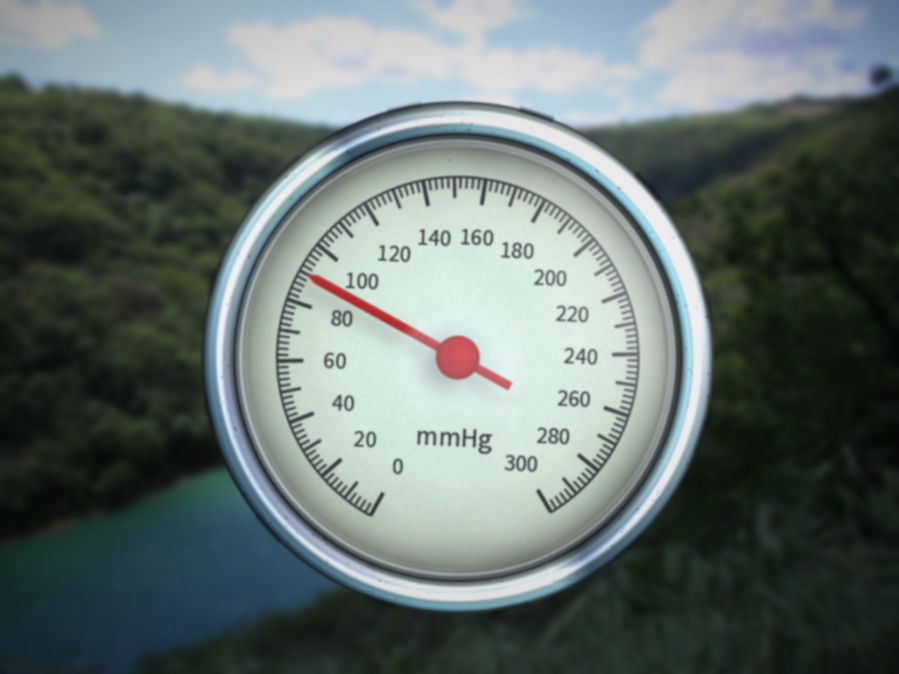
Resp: 90,mmHg
